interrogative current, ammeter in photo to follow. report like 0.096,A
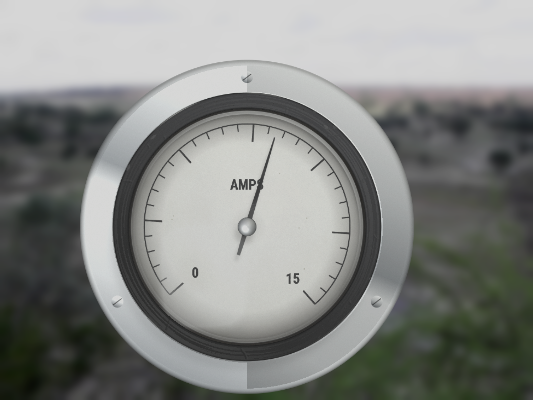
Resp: 8.25,A
